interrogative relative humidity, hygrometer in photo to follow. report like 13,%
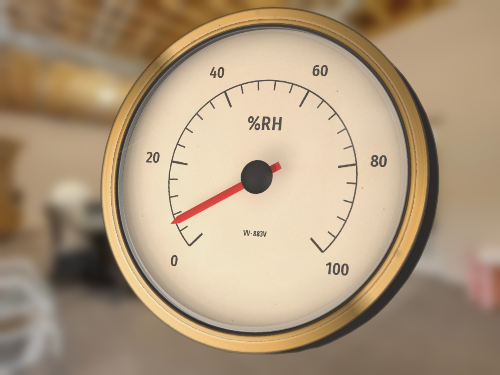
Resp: 6,%
